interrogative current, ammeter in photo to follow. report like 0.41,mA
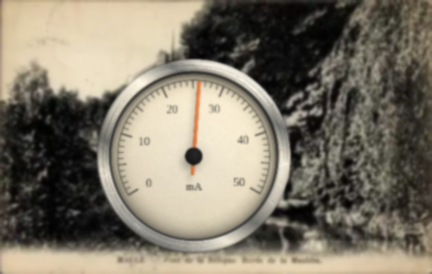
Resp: 26,mA
